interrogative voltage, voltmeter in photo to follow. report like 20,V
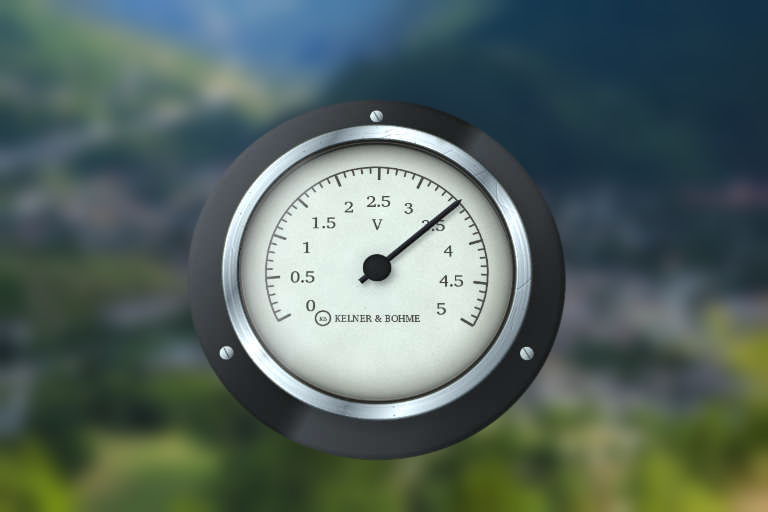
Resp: 3.5,V
